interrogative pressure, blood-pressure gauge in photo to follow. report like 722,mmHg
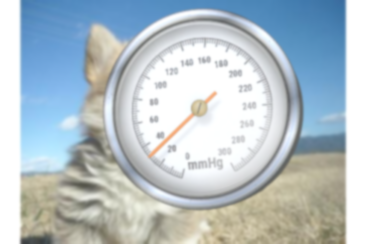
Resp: 30,mmHg
